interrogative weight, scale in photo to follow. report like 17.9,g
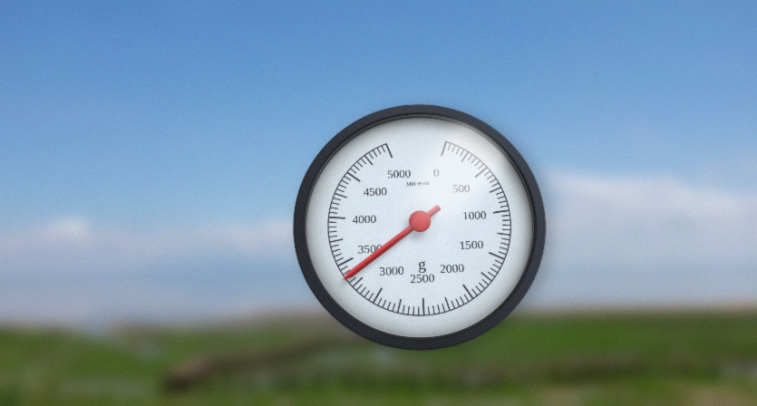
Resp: 3350,g
